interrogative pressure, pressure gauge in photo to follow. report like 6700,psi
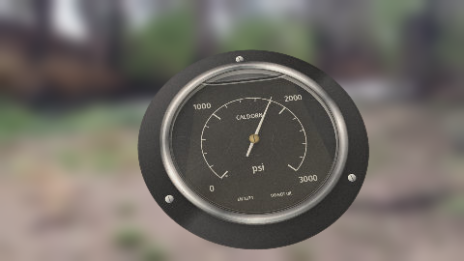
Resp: 1800,psi
